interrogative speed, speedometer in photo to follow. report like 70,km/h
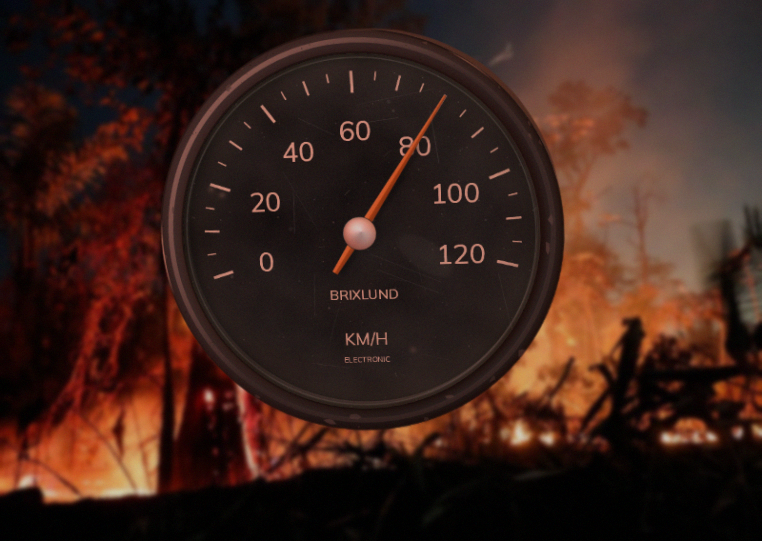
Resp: 80,km/h
